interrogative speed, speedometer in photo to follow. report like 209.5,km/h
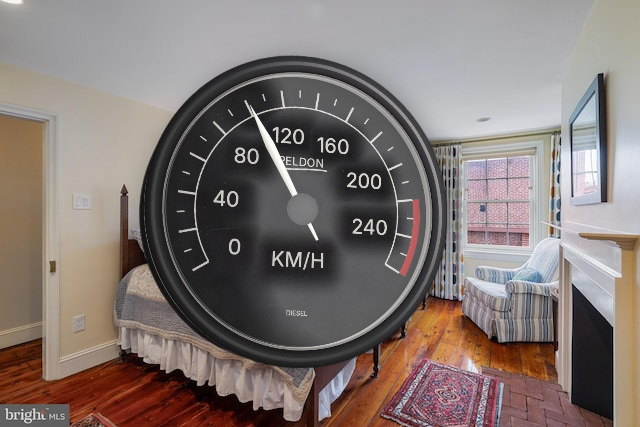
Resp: 100,km/h
